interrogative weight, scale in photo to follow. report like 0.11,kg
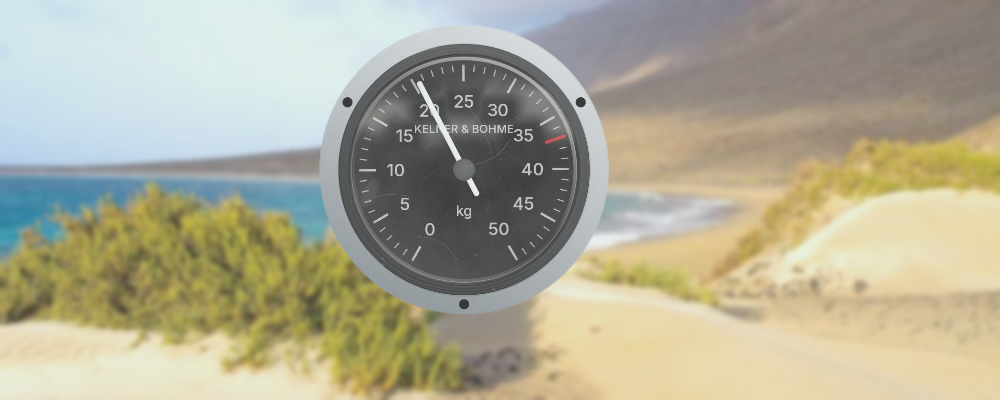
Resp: 20.5,kg
